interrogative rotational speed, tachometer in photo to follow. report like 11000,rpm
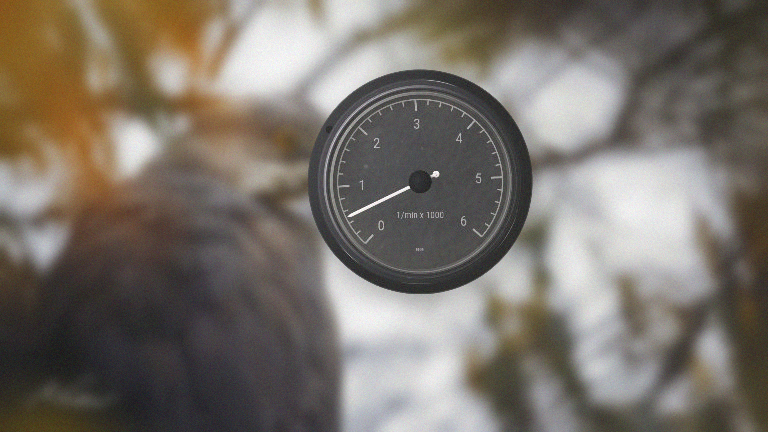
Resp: 500,rpm
